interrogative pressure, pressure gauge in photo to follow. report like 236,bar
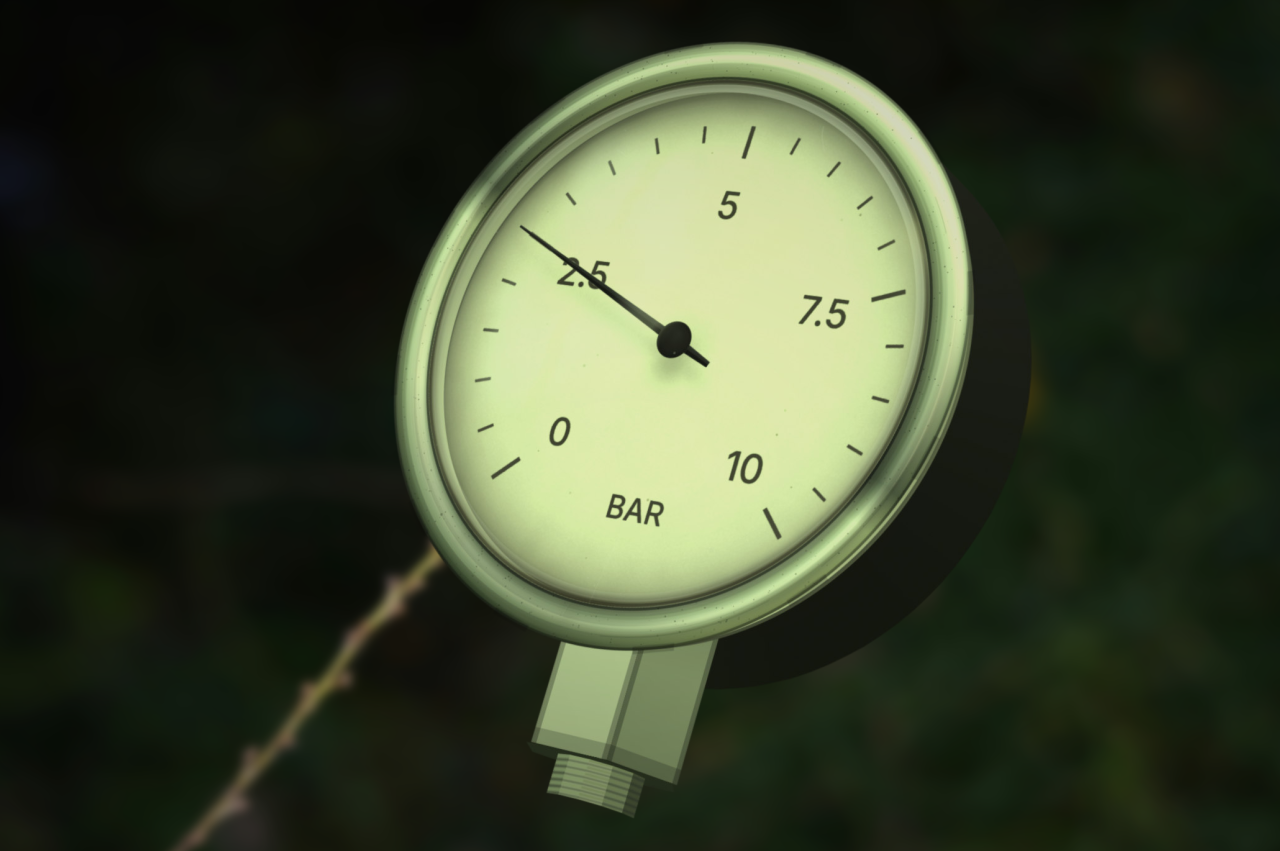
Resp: 2.5,bar
